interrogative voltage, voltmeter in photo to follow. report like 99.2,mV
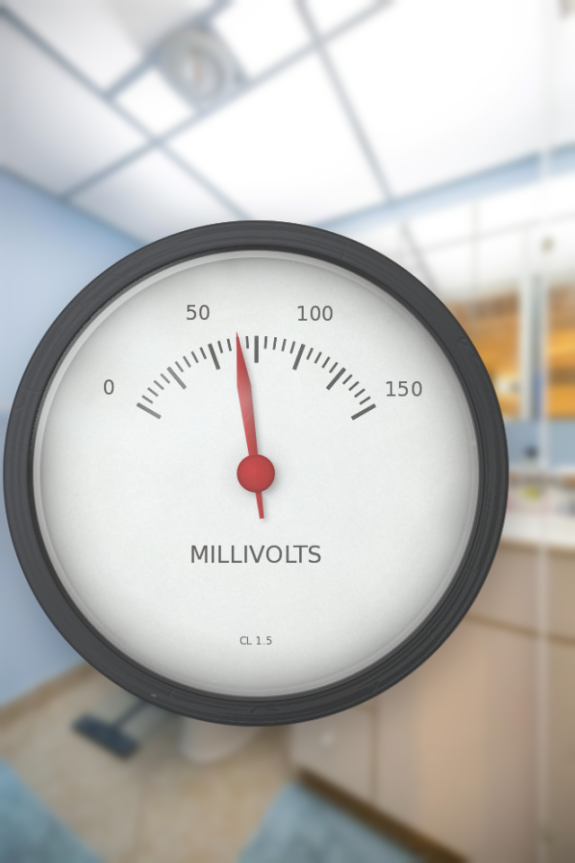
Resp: 65,mV
